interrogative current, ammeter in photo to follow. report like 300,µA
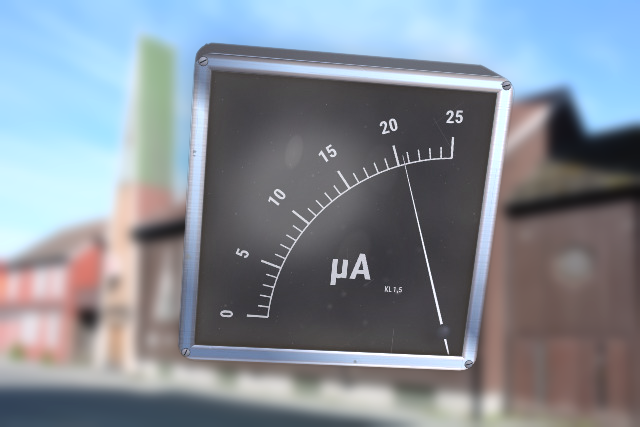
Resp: 20.5,µA
